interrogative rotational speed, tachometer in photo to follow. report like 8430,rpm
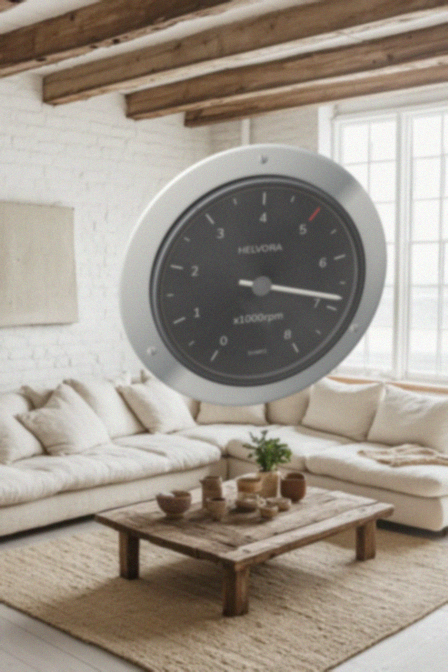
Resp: 6750,rpm
